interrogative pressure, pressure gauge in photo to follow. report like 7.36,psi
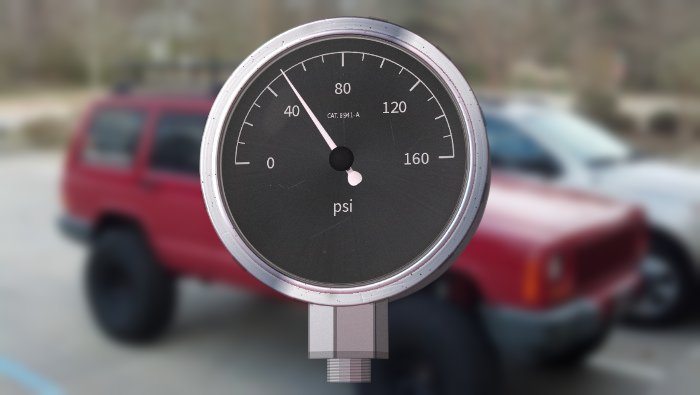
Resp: 50,psi
